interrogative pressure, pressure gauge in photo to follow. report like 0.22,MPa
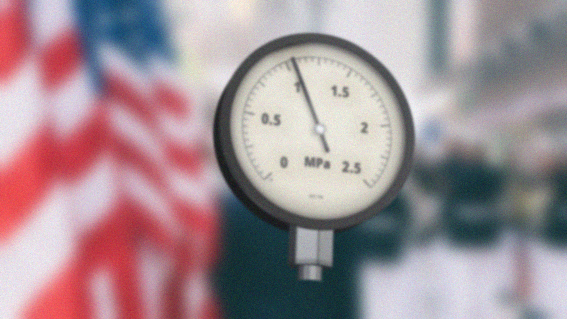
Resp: 1.05,MPa
